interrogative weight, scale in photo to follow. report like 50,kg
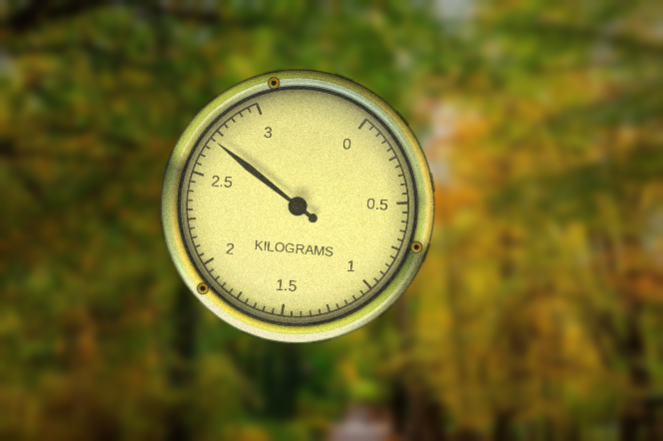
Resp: 2.7,kg
